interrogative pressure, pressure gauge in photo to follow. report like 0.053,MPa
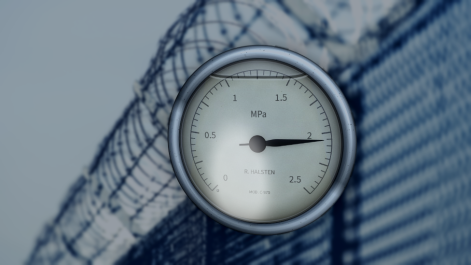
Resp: 2.05,MPa
